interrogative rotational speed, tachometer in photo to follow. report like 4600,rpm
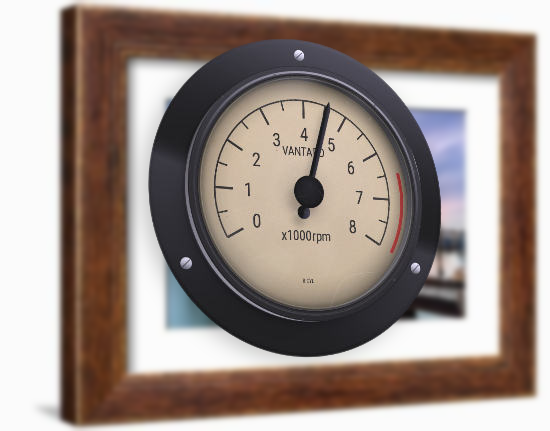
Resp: 4500,rpm
